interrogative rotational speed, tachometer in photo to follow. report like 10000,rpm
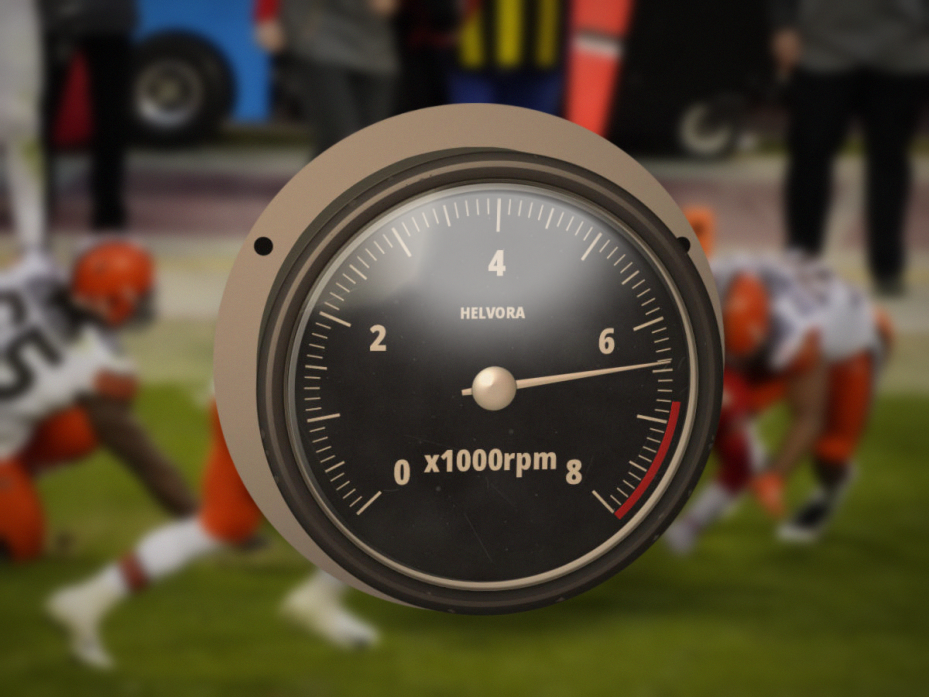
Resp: 6400,rpm
